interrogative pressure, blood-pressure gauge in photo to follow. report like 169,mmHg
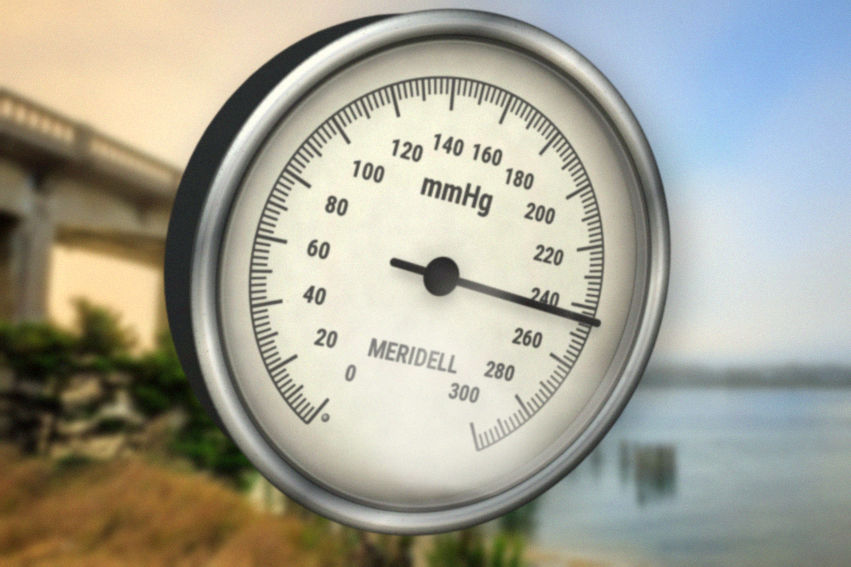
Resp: 244,mmHg
